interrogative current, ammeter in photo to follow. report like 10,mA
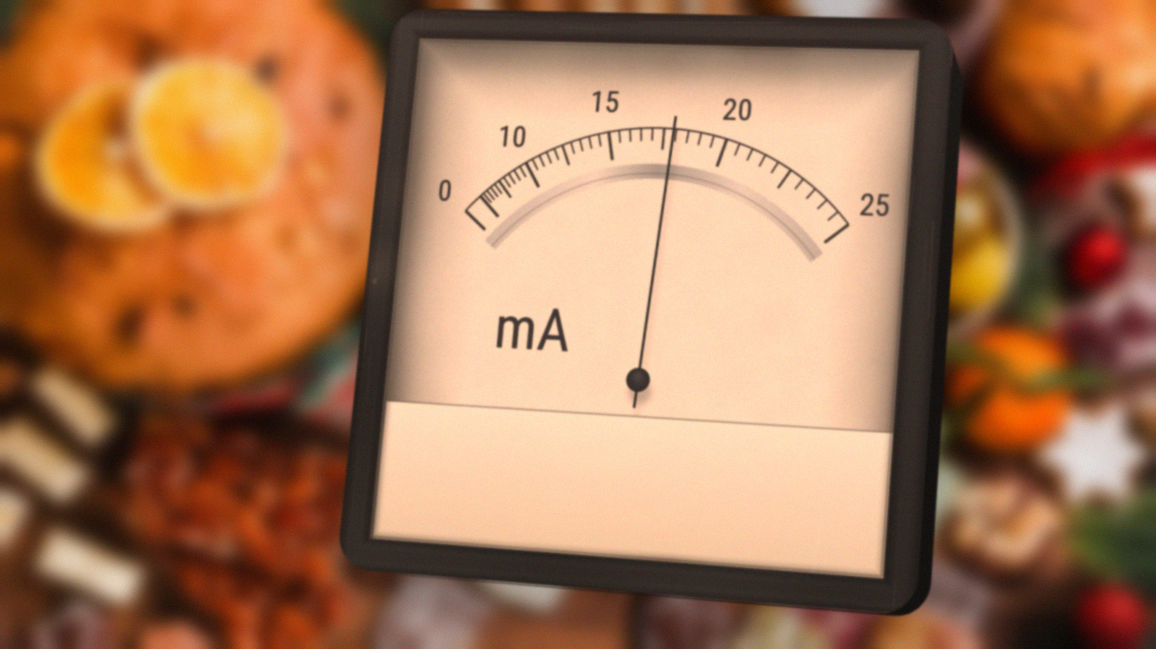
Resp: 18,mA
